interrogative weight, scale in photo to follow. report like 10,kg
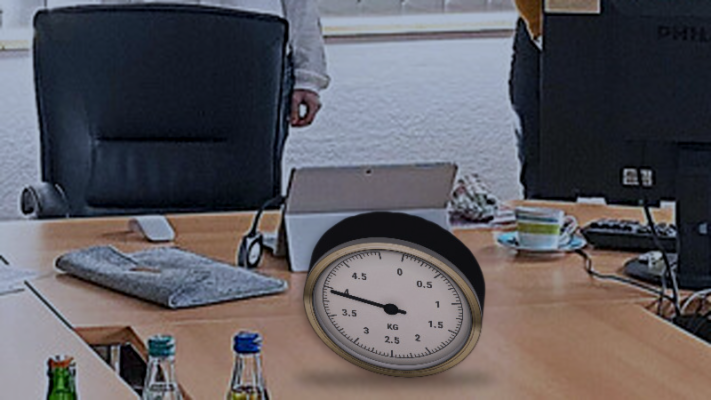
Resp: 4,kg
